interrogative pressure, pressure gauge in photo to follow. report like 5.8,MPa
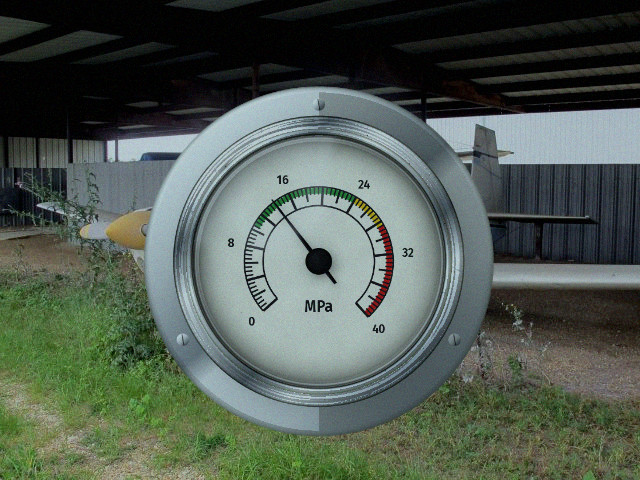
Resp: 14,MPa
